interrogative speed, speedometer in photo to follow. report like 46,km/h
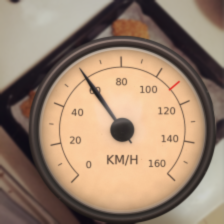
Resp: 60,km/h
